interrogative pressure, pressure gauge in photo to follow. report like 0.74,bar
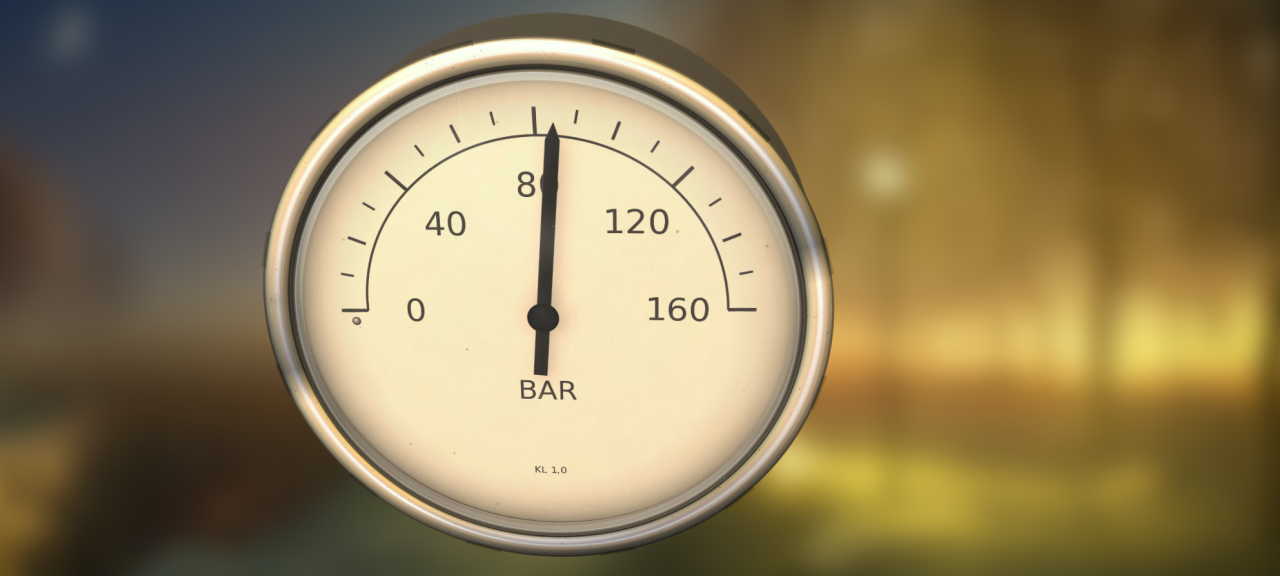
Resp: 85,bar
